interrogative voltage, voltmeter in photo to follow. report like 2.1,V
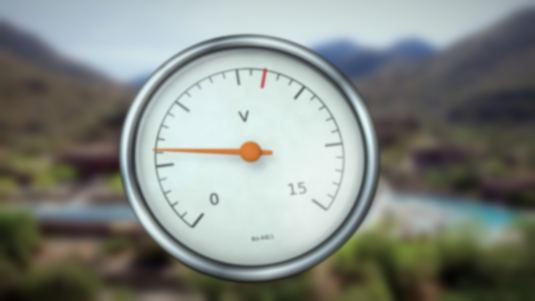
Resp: 3,V
